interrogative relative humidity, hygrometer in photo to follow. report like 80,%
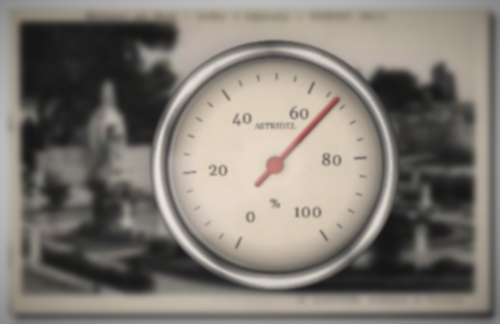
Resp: 66,%
